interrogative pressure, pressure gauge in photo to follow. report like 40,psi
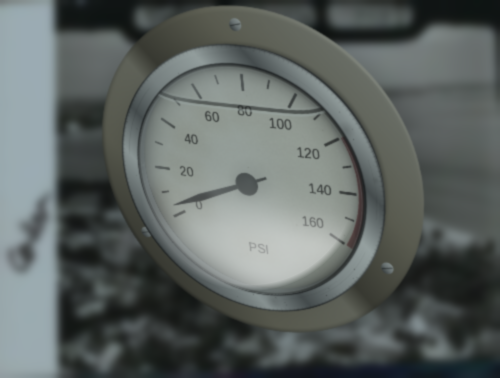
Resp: 5,psi
